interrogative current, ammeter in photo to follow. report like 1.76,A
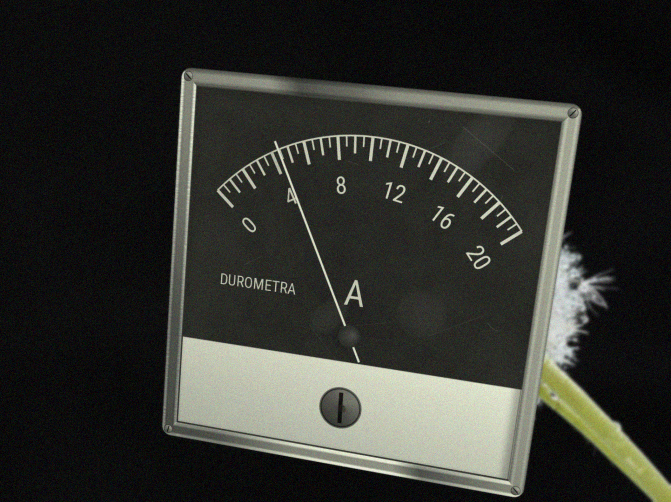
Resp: 4.5,A
